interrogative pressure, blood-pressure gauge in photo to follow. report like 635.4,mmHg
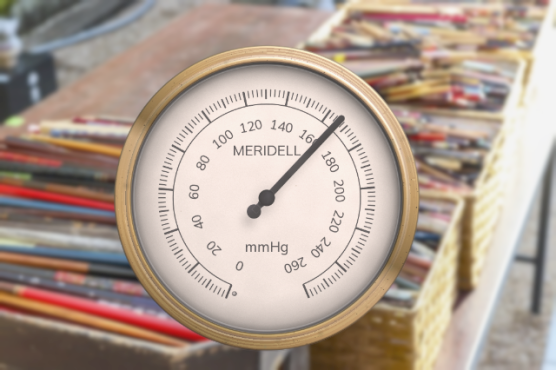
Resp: 166,mmHg
